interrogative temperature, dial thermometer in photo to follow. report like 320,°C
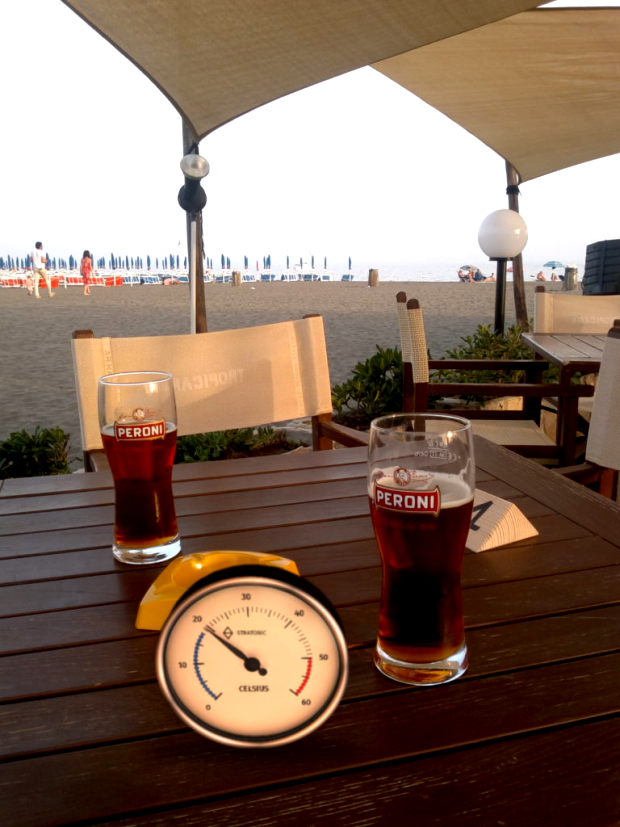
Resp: 20,°C
